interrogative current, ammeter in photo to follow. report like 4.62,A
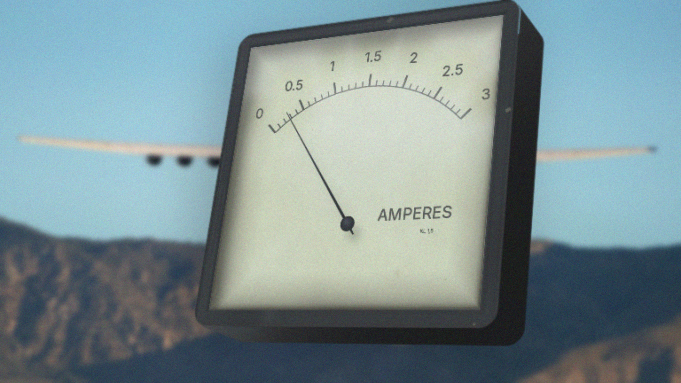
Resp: 0.3,A
